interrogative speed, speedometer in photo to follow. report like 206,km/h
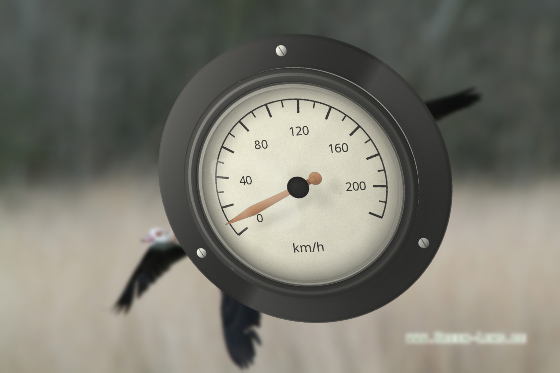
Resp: 10,km/h
